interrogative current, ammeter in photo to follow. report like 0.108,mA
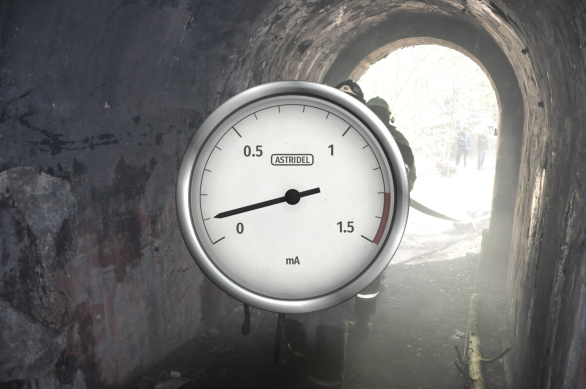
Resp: 0.1,mA
